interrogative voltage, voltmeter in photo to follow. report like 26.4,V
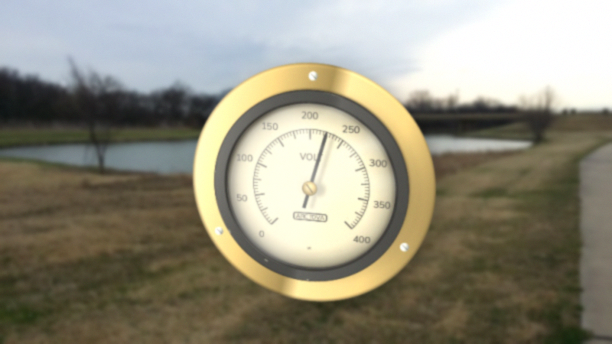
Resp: 225,V
